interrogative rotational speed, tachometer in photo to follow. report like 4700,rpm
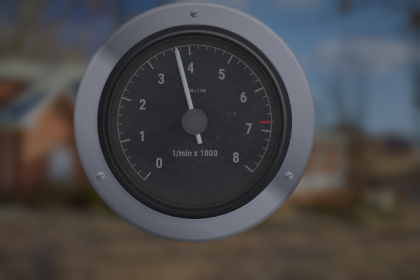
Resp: 3700,rpm
